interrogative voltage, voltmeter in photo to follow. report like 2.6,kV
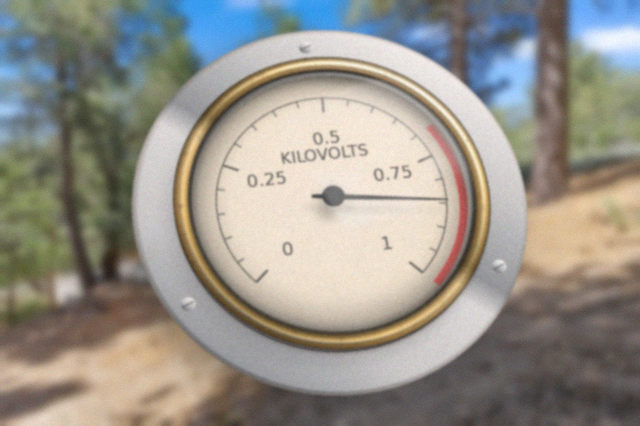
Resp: 0.85,kV
